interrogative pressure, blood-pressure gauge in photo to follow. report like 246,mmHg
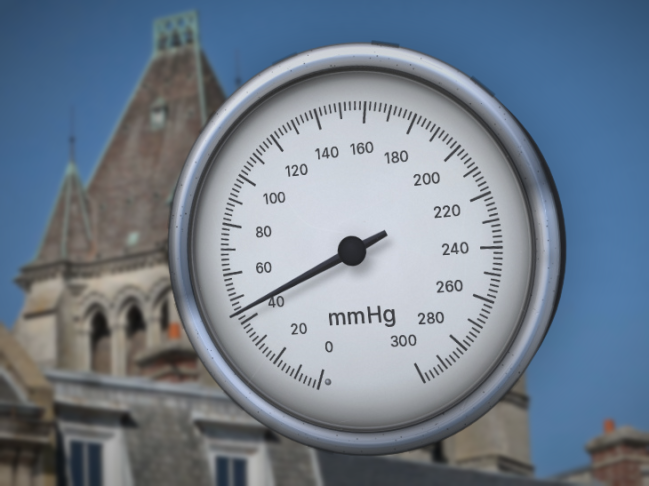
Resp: 44,mmHg
